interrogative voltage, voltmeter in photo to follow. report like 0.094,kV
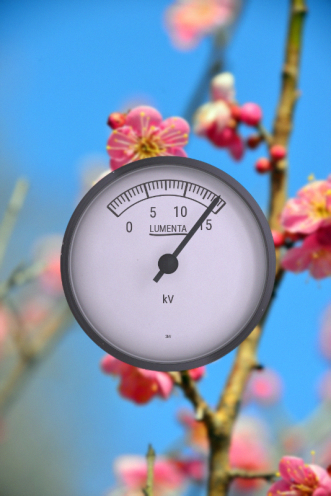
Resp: 14,kV
